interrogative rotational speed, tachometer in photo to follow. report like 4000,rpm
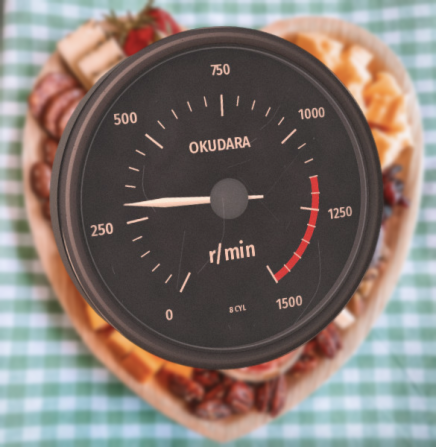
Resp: 300,rpm
